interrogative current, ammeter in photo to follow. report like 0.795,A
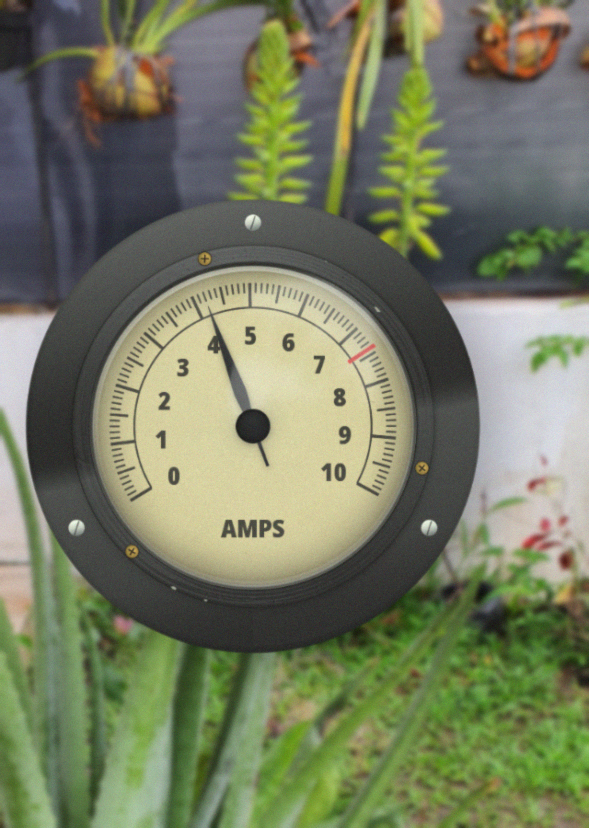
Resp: 4.2,A
